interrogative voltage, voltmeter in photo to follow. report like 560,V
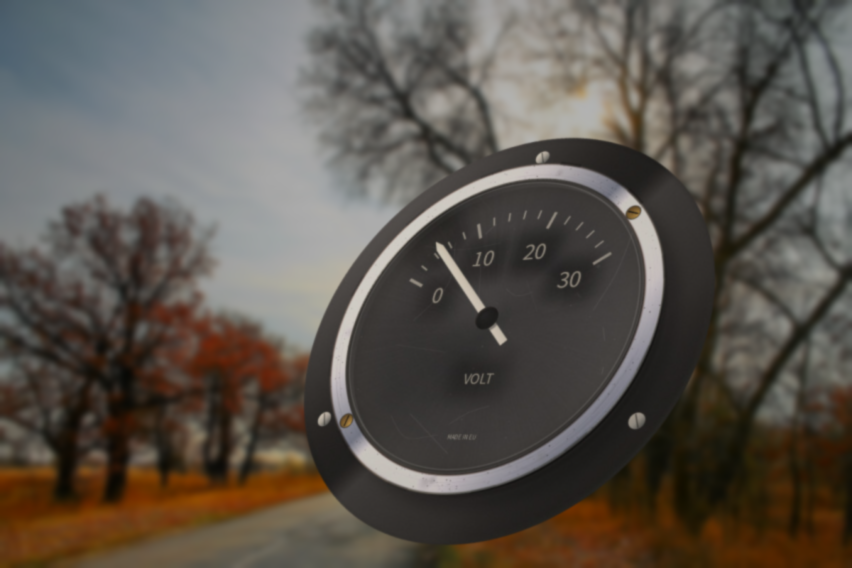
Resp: 5,V
